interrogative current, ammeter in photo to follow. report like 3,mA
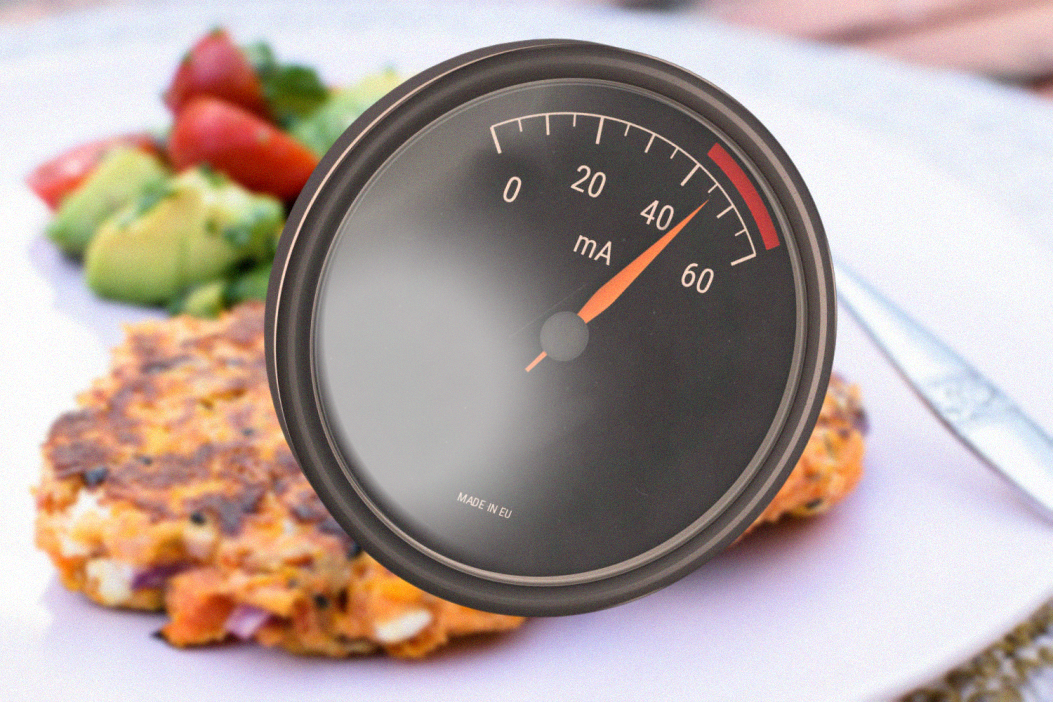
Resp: 45,mA
